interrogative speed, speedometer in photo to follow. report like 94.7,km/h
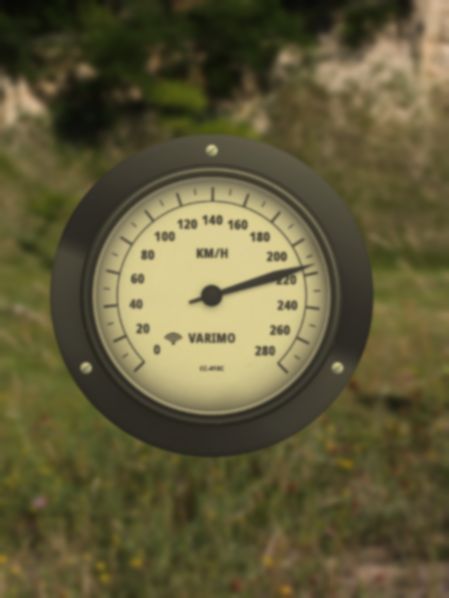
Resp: 215,km/h
